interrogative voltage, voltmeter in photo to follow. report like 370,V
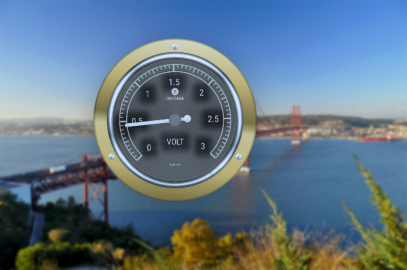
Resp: 0.45,V
